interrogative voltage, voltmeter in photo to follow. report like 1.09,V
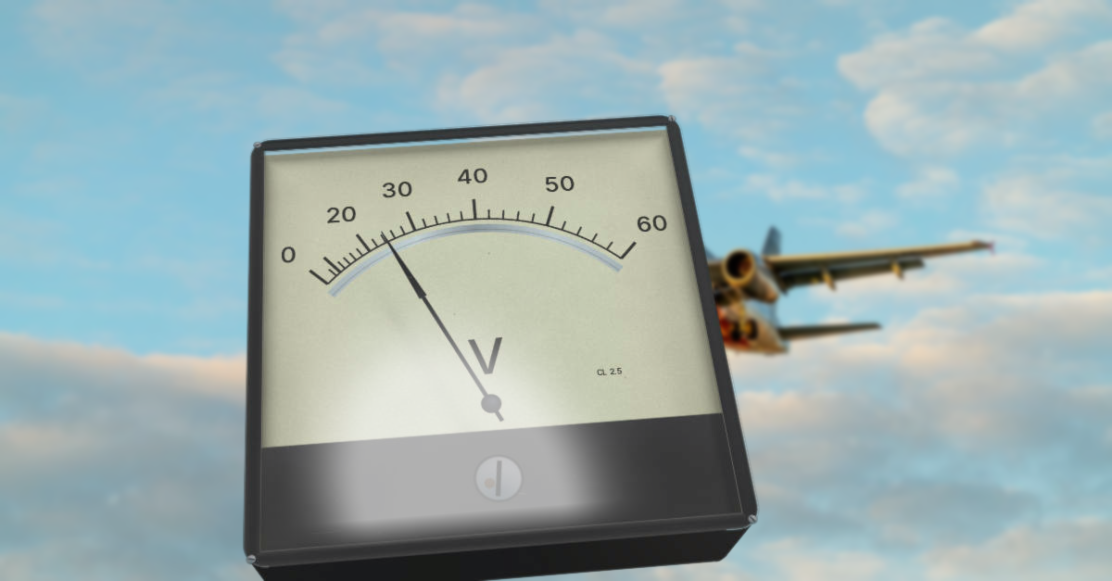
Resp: 24,V
